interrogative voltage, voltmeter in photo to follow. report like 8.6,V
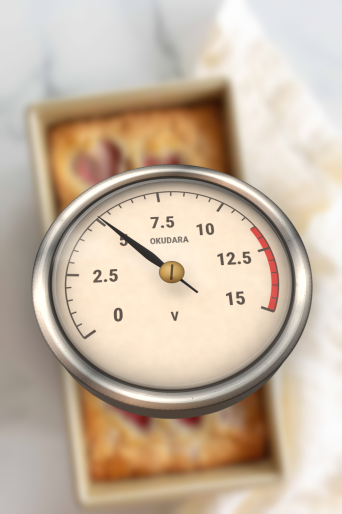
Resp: 5,V
